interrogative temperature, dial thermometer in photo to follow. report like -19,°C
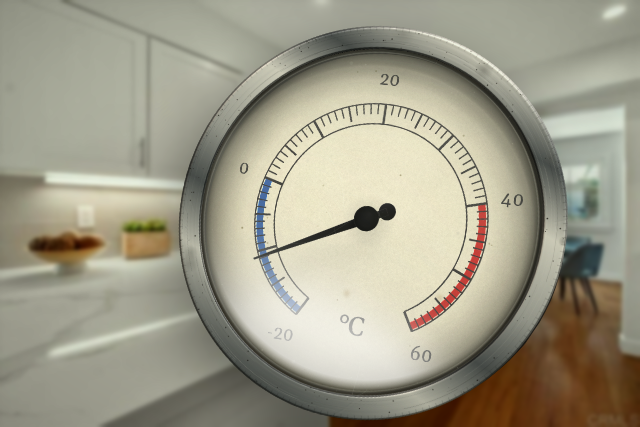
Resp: -11,°C
